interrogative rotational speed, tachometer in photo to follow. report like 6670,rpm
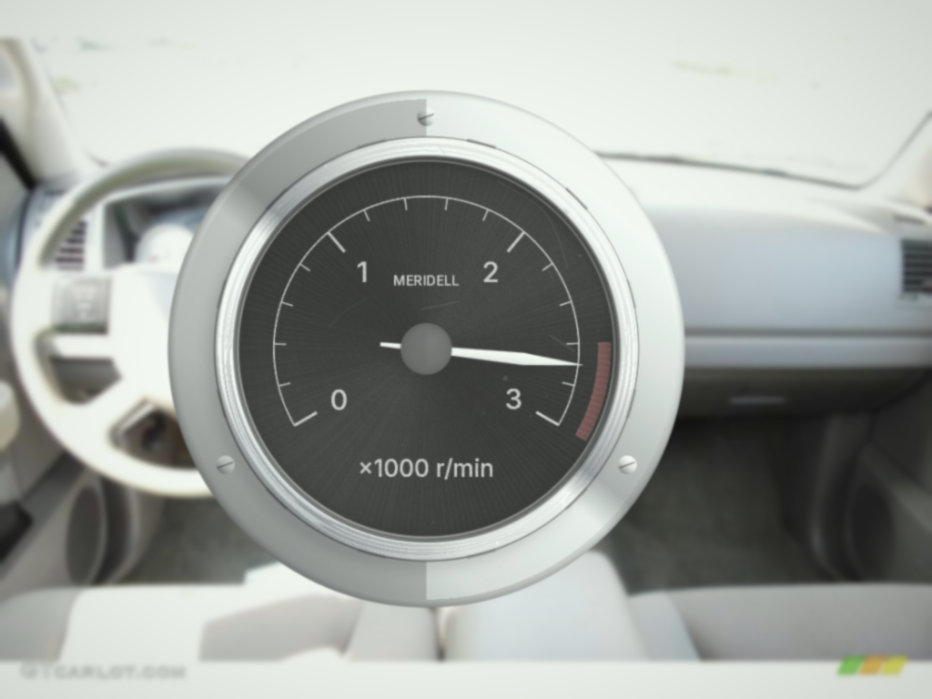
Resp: 2700,rpm
